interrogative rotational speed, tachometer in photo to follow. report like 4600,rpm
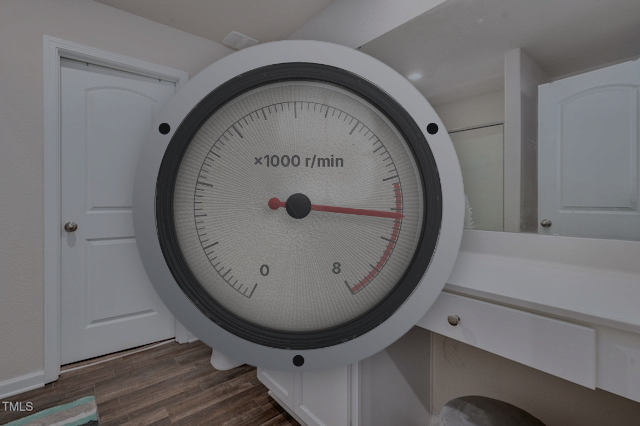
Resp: 6600,rpm
